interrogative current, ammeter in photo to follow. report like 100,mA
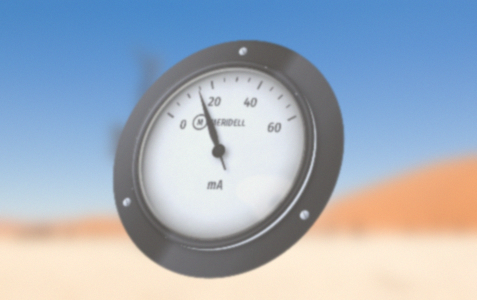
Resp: 15,mA
